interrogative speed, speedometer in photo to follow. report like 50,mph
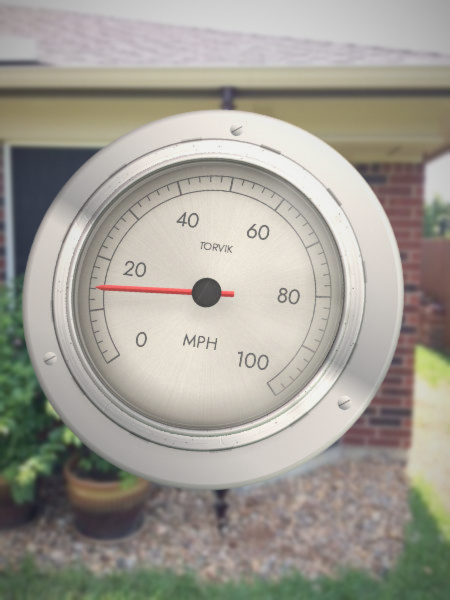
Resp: 14,mph
